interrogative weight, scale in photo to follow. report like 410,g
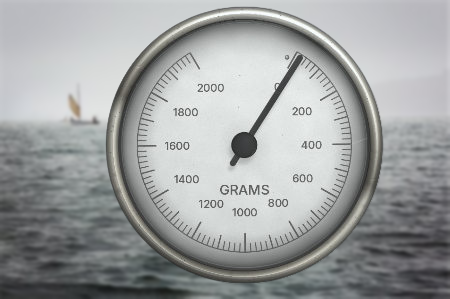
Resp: 20,g
